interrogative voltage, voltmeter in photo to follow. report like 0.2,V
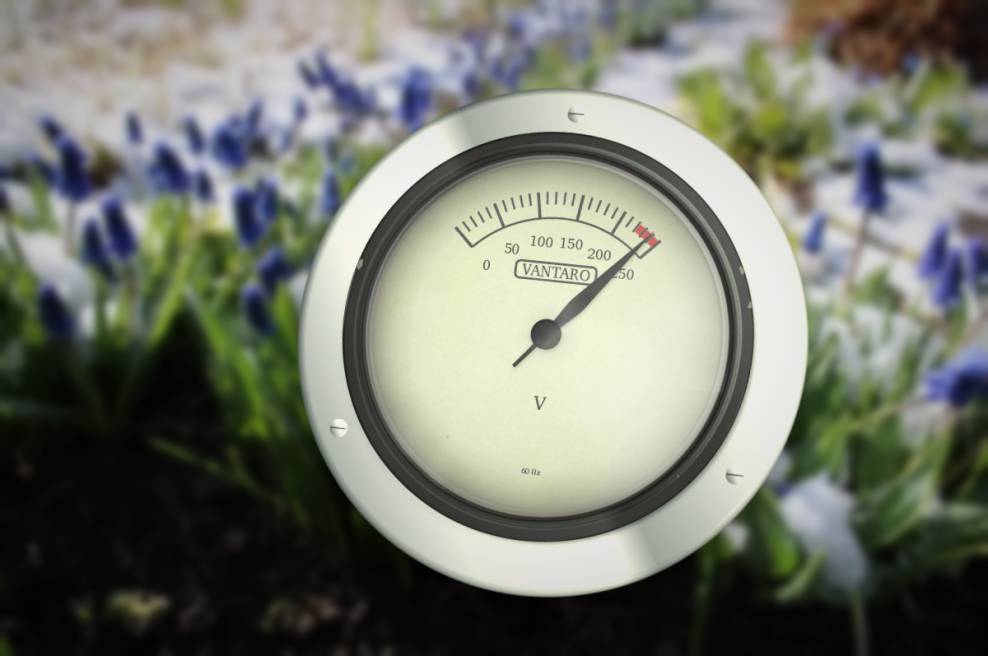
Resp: 240,V
